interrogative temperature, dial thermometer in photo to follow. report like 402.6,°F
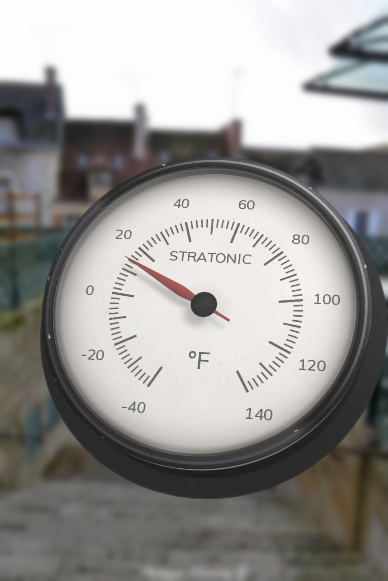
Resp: 14,°F
